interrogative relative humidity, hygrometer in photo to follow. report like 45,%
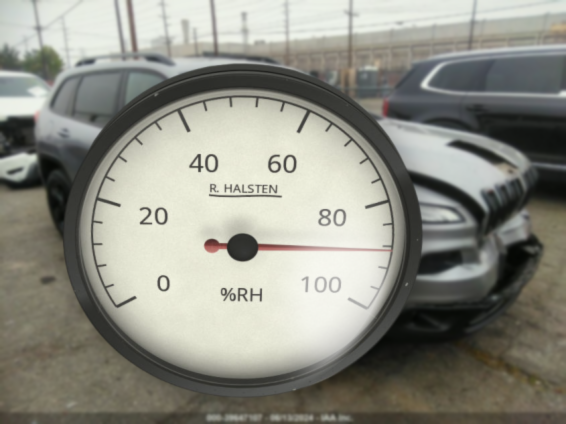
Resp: 88,%
